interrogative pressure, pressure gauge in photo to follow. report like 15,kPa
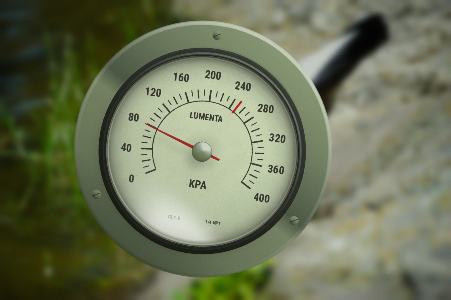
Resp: 80,kPa
